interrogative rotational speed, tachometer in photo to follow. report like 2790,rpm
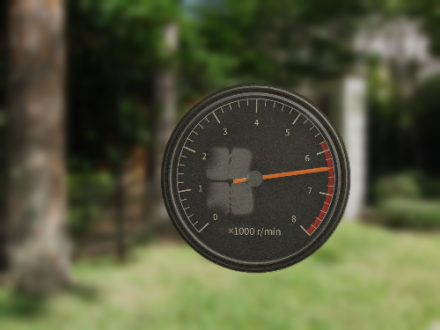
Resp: 6400,rpm
